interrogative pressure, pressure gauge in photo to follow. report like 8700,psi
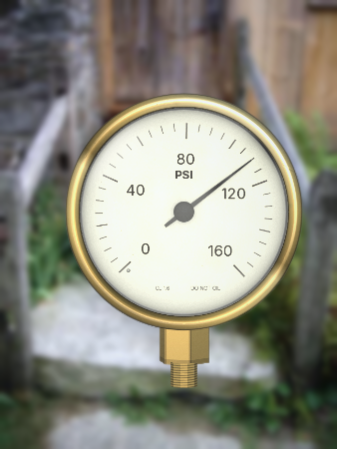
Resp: 110,psi
